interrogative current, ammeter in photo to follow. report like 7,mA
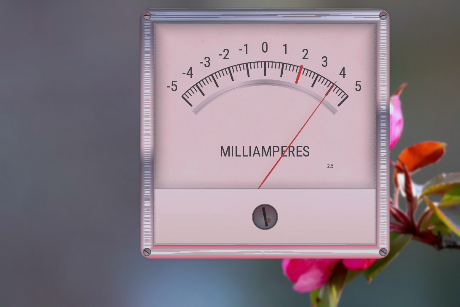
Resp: 4,mA
